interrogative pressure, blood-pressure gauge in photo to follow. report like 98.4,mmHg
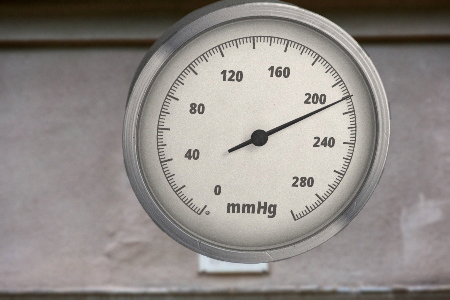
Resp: 210,mmHg
